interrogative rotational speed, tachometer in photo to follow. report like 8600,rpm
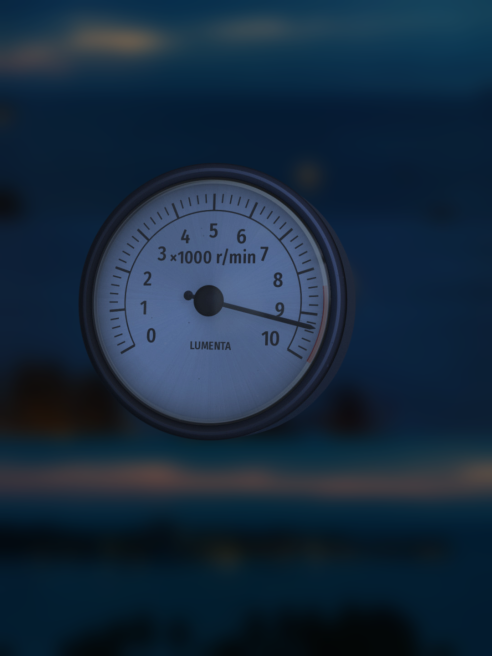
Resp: 9300,rpm
